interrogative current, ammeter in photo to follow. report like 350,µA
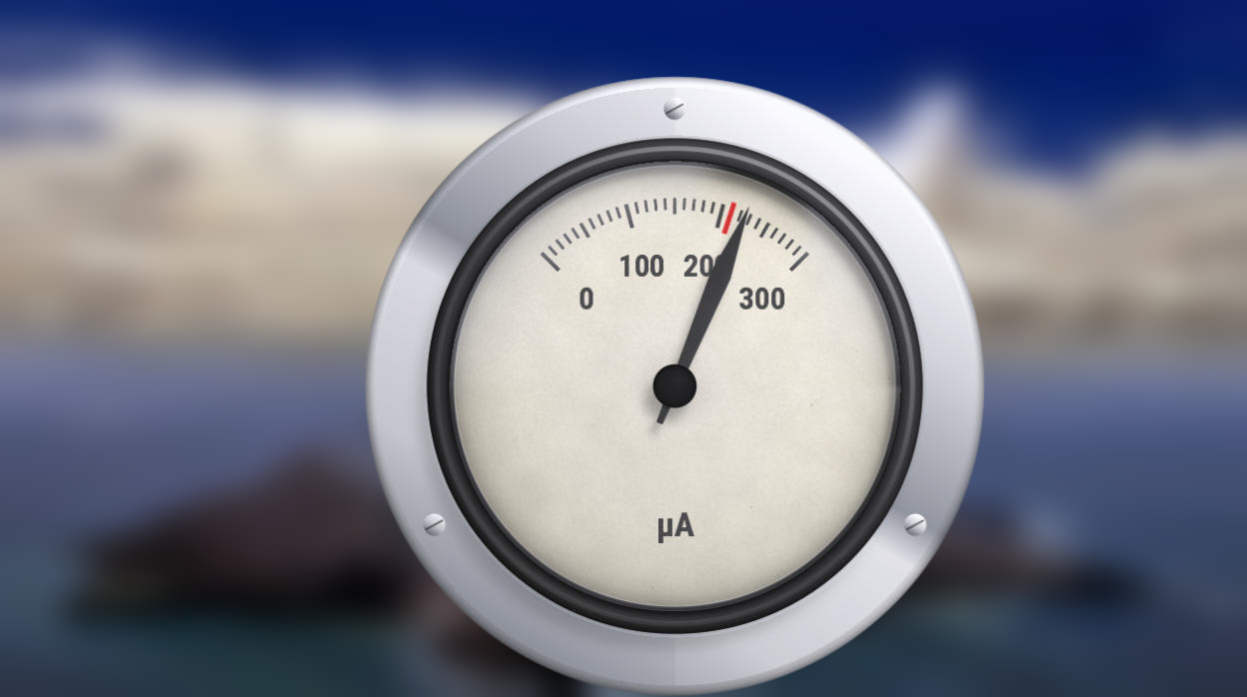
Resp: 225,µA
